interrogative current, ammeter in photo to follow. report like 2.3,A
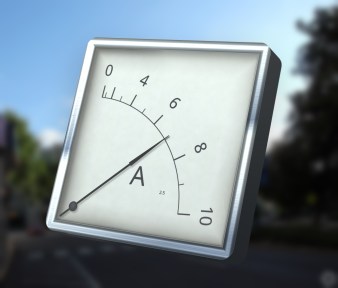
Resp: 7,A
